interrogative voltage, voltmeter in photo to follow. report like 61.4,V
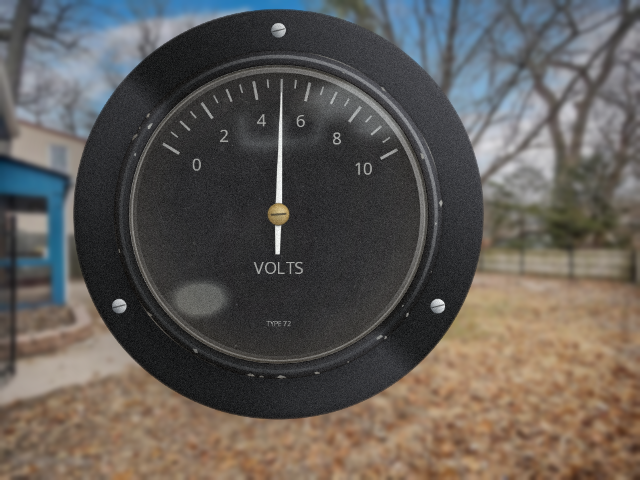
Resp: 5,V
